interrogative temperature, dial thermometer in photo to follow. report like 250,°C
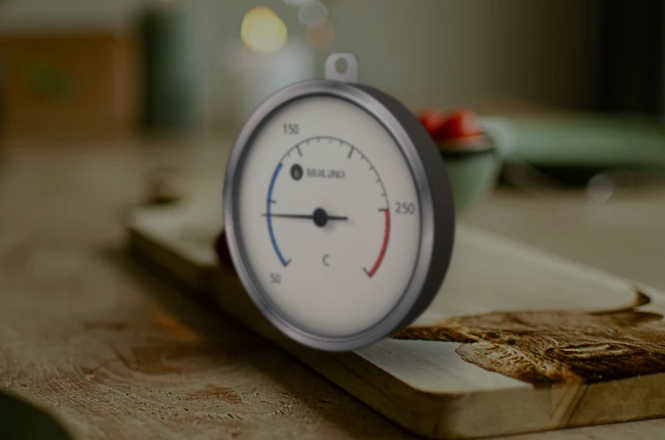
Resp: 90,°C
